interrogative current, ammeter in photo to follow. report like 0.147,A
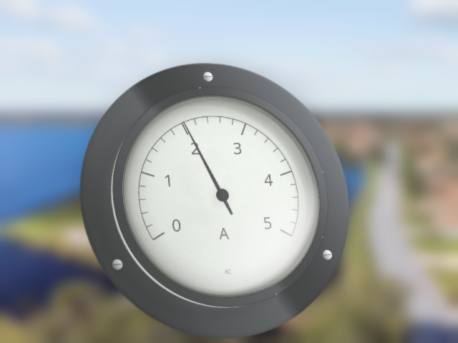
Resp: 2,A
